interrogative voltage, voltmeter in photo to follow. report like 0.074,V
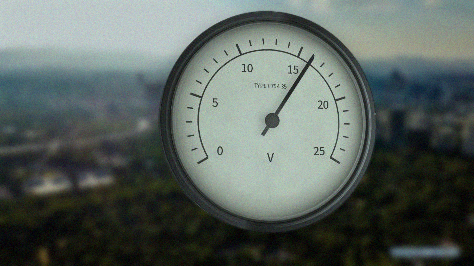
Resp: 16,V
